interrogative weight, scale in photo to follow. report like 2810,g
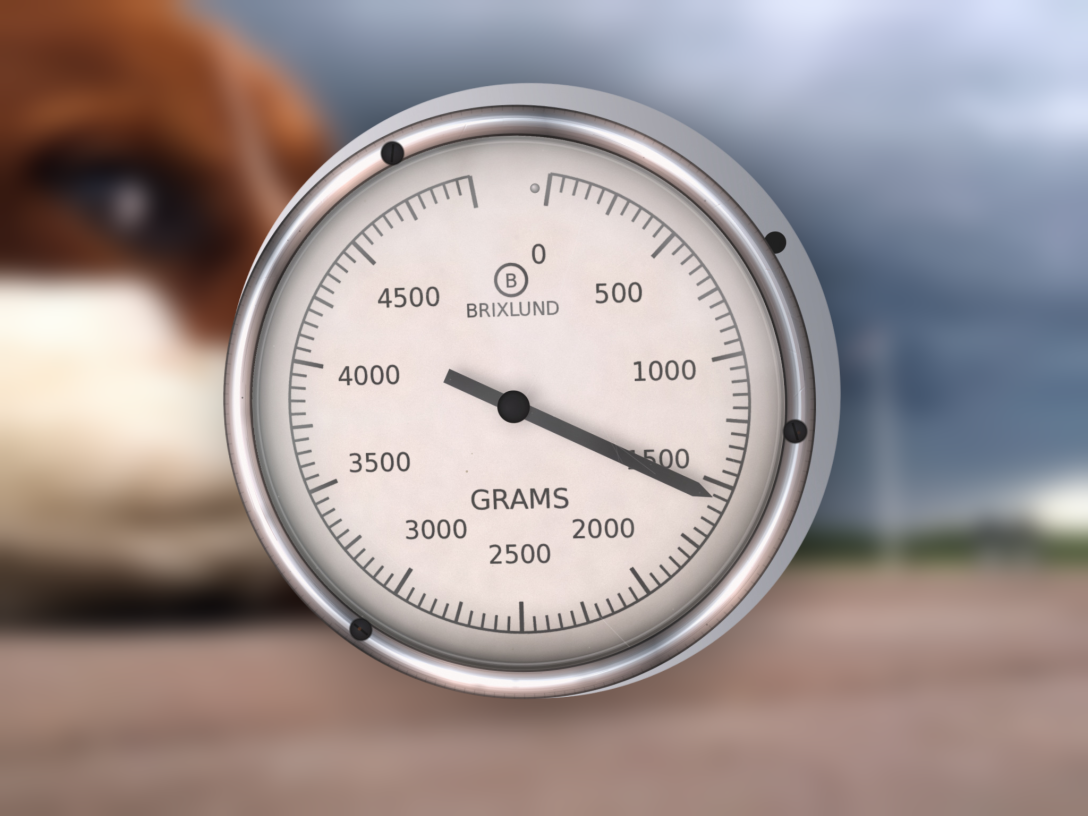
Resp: 1550,g
